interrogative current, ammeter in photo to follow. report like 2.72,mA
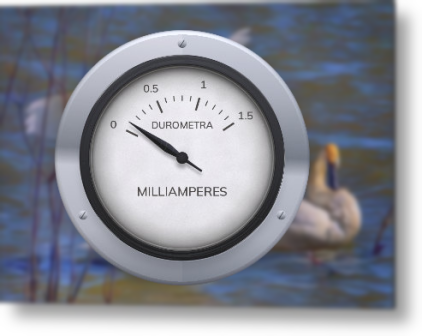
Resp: 0.1,mA
